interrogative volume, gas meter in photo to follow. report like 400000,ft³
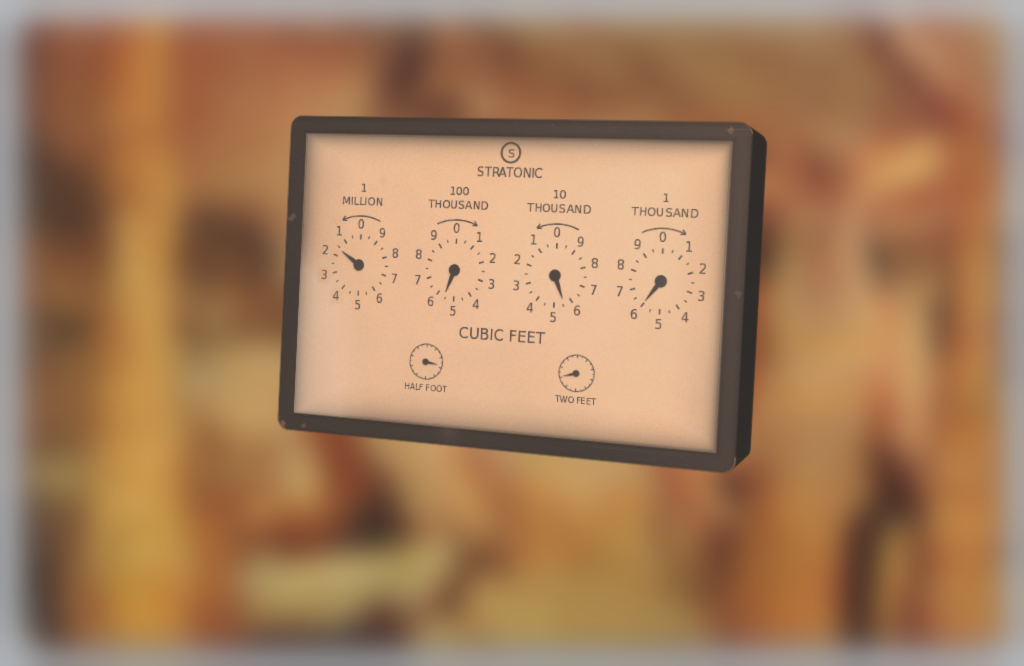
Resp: 155600,ft³
